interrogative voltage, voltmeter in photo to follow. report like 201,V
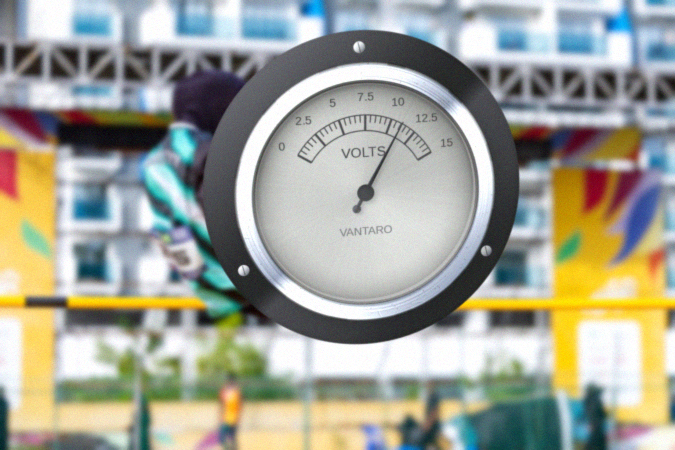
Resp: 11,V
